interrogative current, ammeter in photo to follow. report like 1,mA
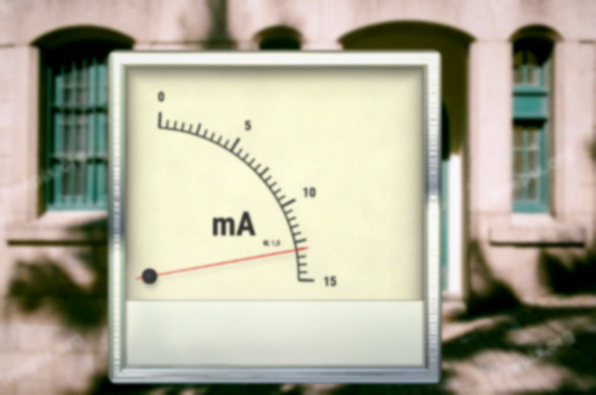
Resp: 13,mA
